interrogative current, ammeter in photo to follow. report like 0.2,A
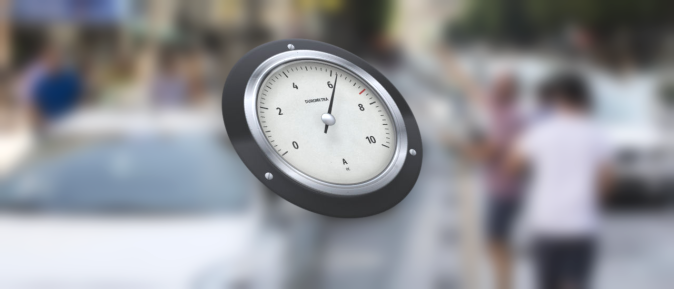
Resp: 6.2,A
